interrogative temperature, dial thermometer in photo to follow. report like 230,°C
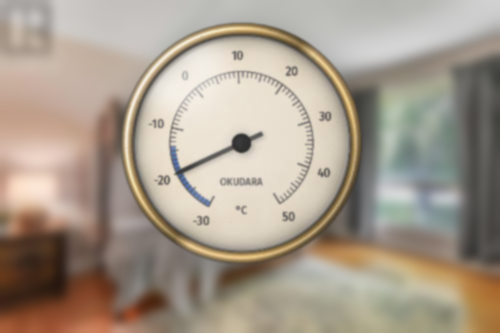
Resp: -20,°C
